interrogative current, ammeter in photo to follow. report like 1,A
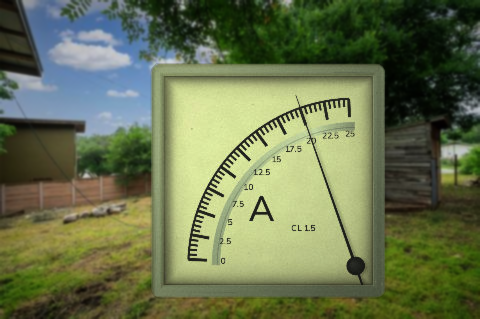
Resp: 20,A
